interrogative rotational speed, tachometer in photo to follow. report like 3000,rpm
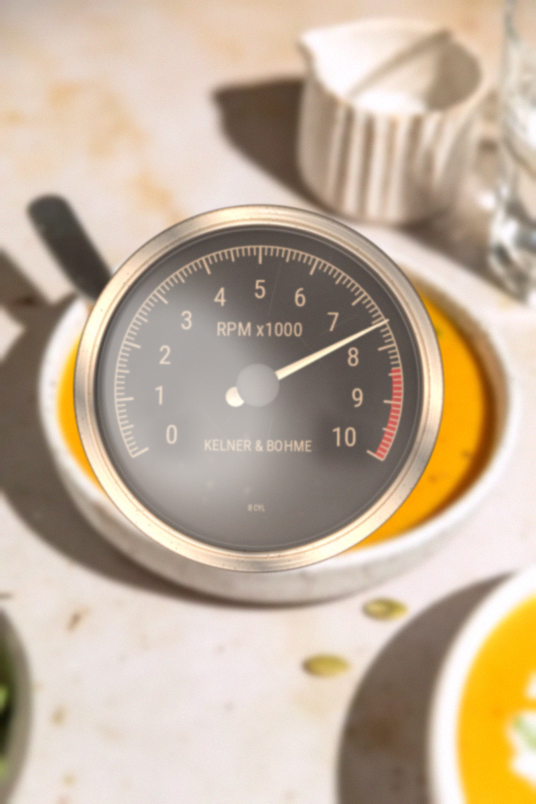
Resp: 7600,rpm
